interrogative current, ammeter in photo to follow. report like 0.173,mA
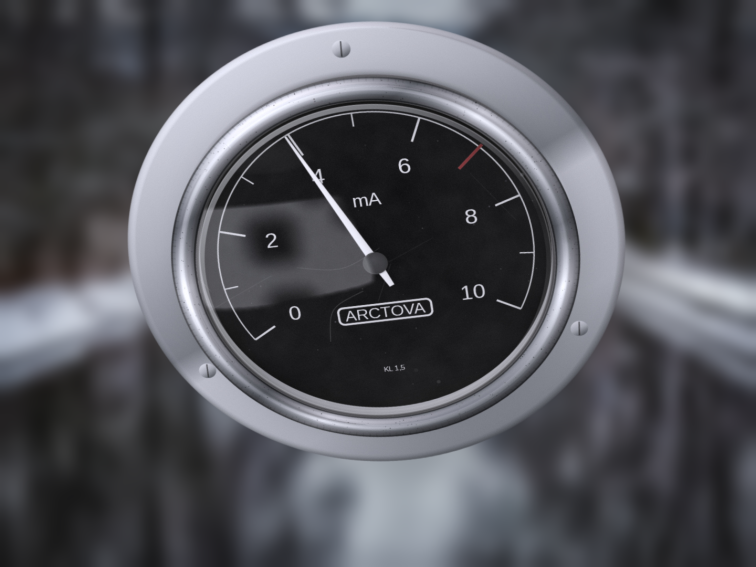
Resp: 4,mA
